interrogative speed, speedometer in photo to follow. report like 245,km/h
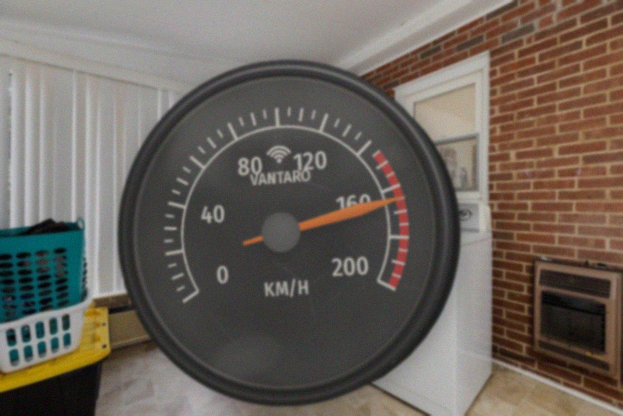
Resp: 165,km/h
